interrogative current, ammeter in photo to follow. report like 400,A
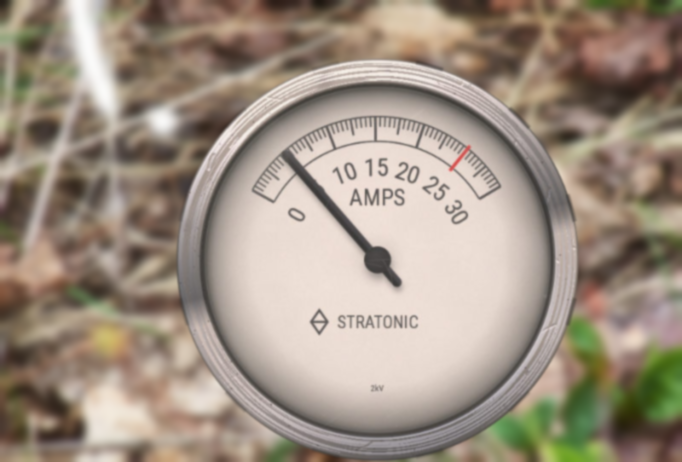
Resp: 5,A
